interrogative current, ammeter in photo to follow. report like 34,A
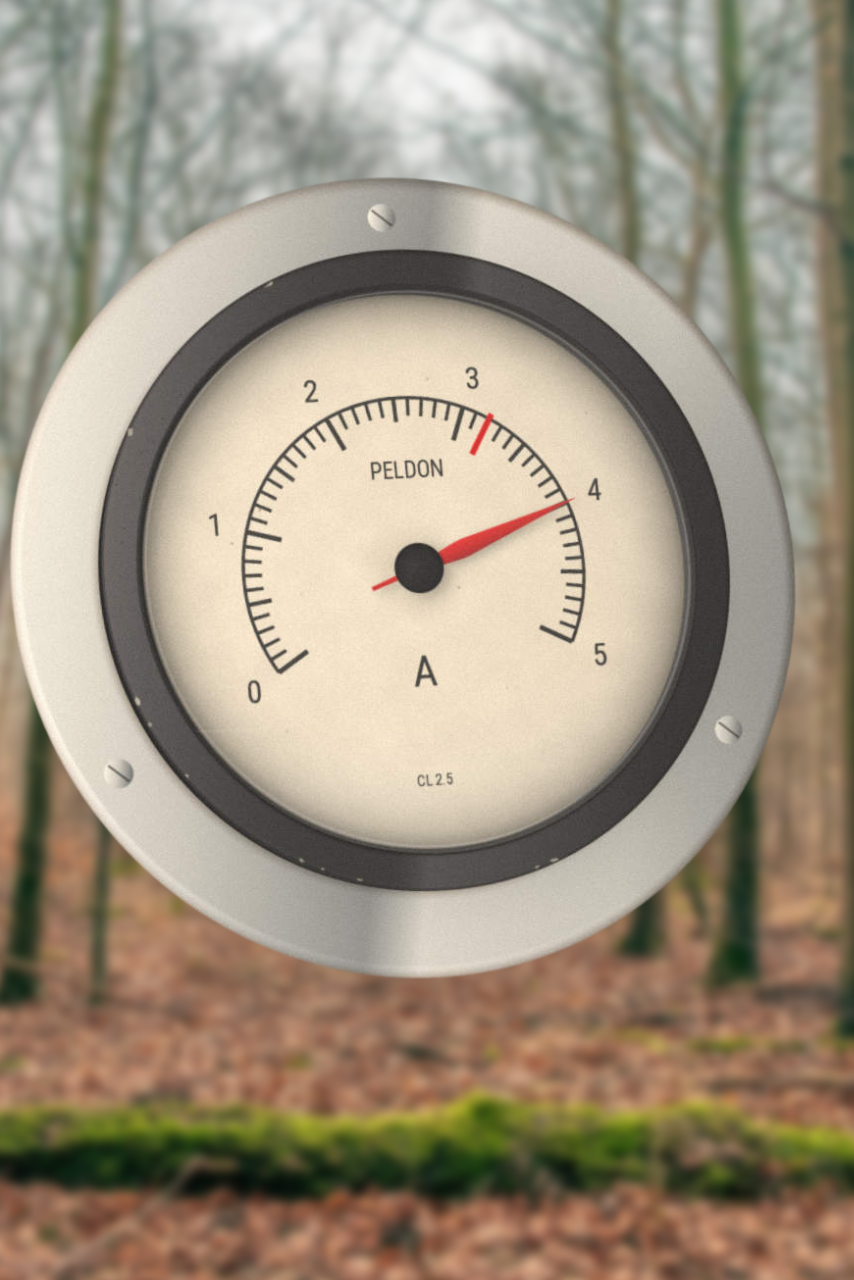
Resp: 4,A
